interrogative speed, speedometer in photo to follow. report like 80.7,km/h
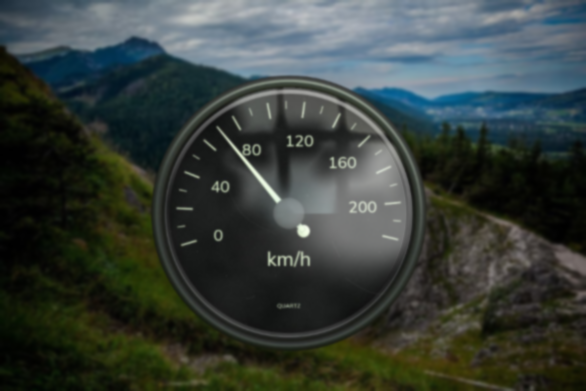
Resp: 70,km/h
